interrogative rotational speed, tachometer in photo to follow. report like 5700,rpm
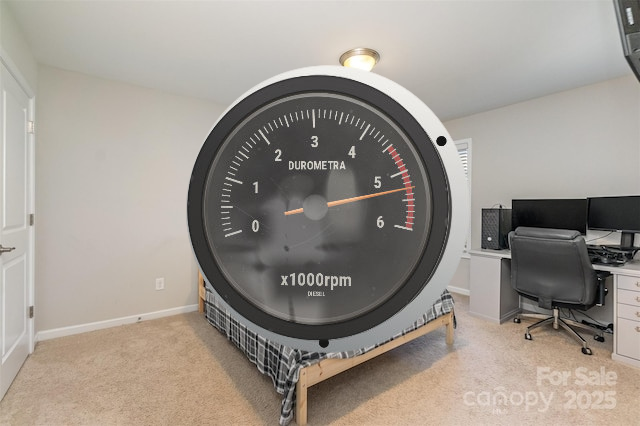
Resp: 5300,rpm
